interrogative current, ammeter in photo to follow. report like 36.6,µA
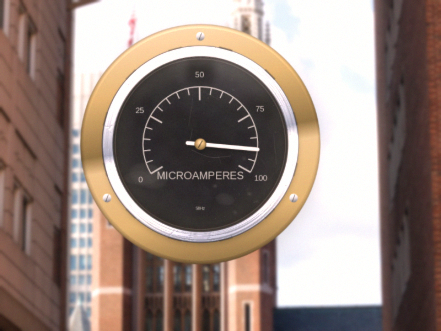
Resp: 90,µA
